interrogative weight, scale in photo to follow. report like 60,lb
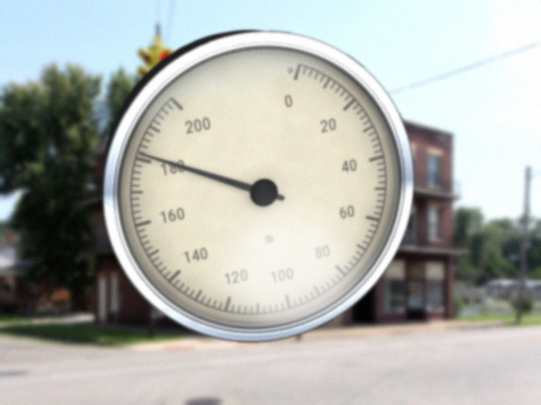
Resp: 182,lb
